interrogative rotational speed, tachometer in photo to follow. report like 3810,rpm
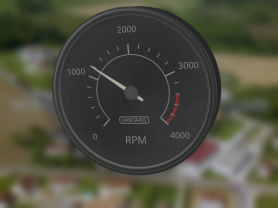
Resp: 1200,rpm
